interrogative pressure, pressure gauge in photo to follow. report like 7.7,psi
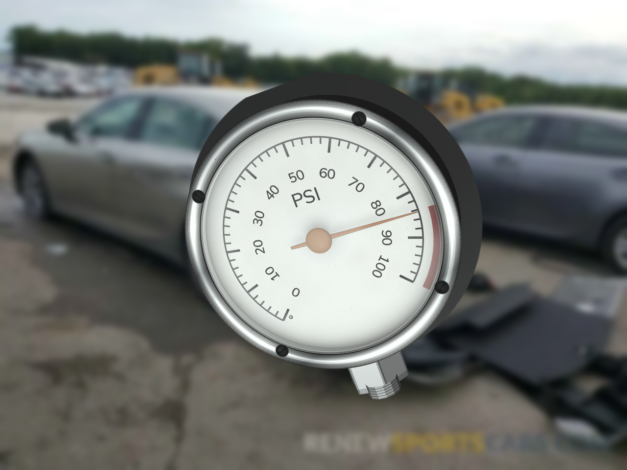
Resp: 84,psi
